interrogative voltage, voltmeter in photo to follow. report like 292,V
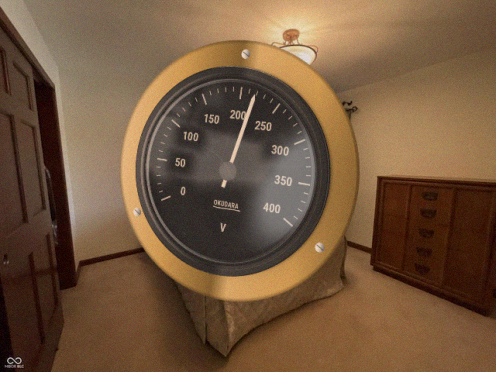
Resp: 220,V
